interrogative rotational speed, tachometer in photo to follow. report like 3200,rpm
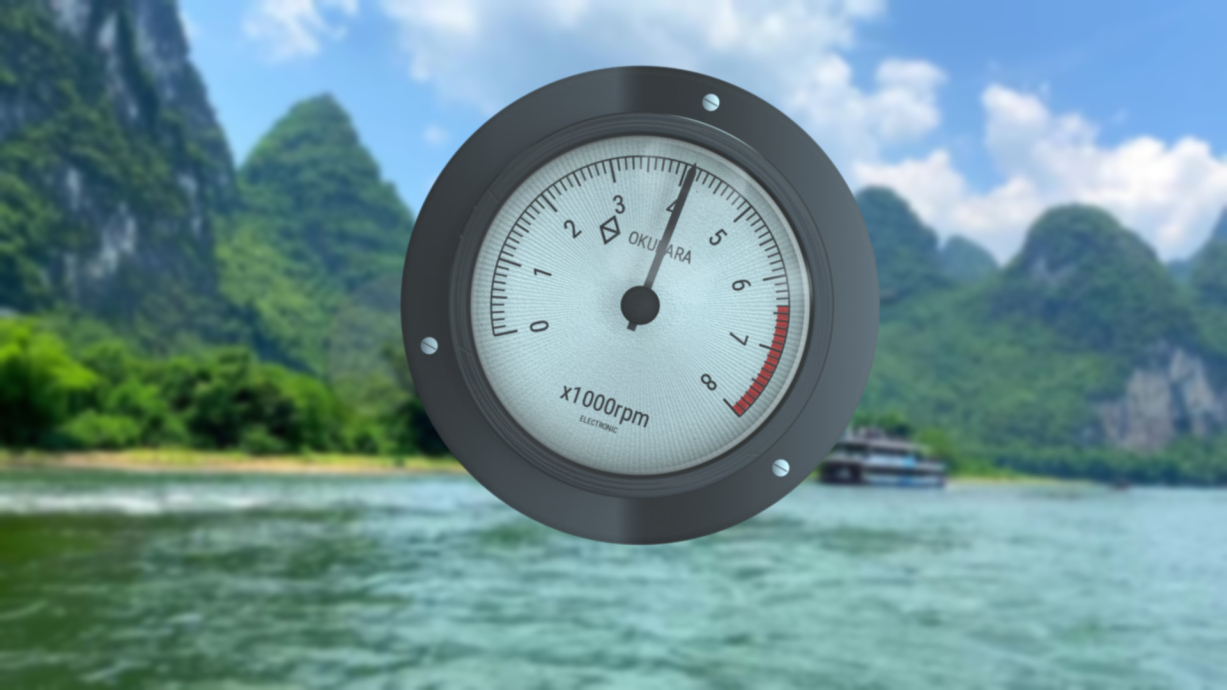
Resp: 4100,rpm
